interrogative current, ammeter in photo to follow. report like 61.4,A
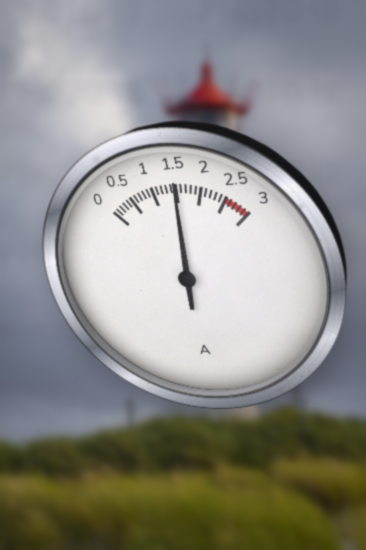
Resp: 1.5,A
